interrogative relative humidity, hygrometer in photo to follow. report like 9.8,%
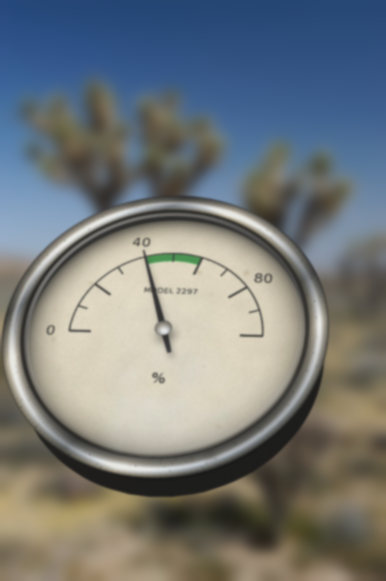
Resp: 40,%
